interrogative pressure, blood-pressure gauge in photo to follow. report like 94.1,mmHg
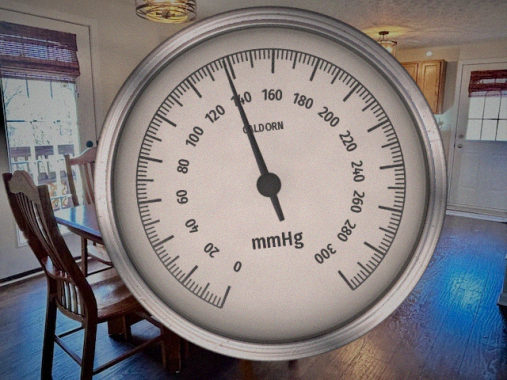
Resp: 138,mmHg
